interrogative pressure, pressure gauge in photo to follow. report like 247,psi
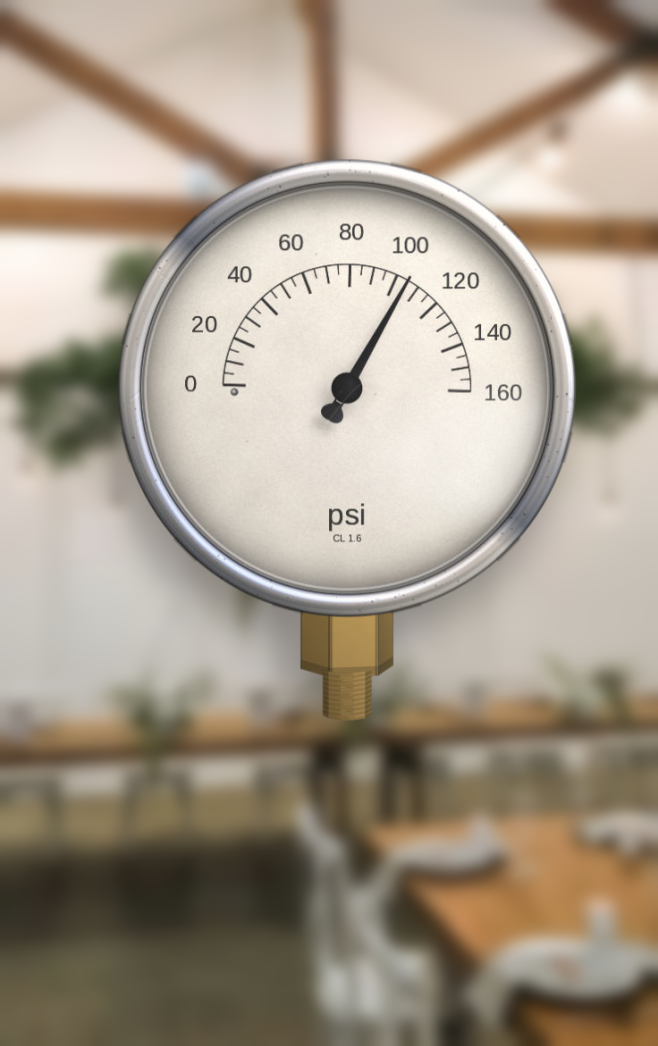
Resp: 105,psi
